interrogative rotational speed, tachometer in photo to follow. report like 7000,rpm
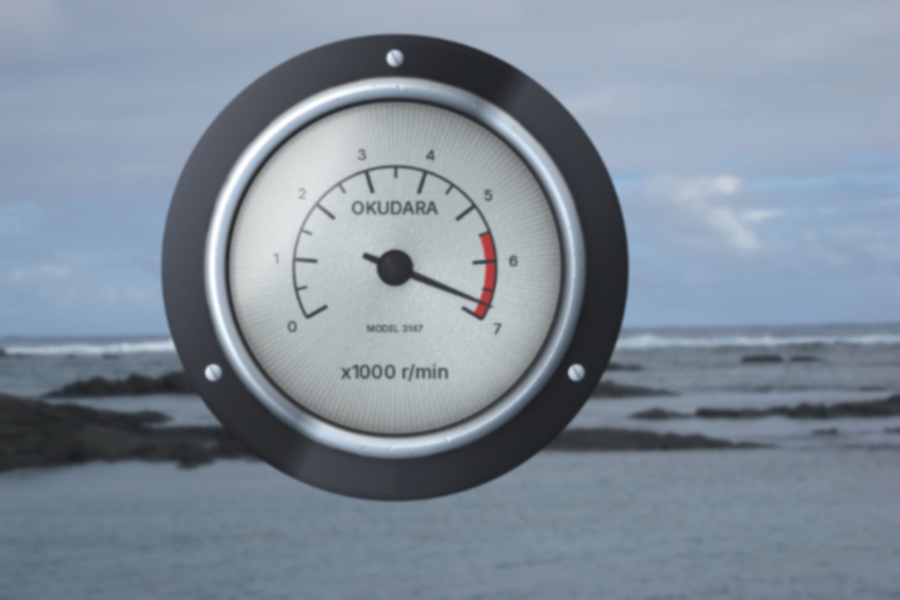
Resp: 6750,rpm
